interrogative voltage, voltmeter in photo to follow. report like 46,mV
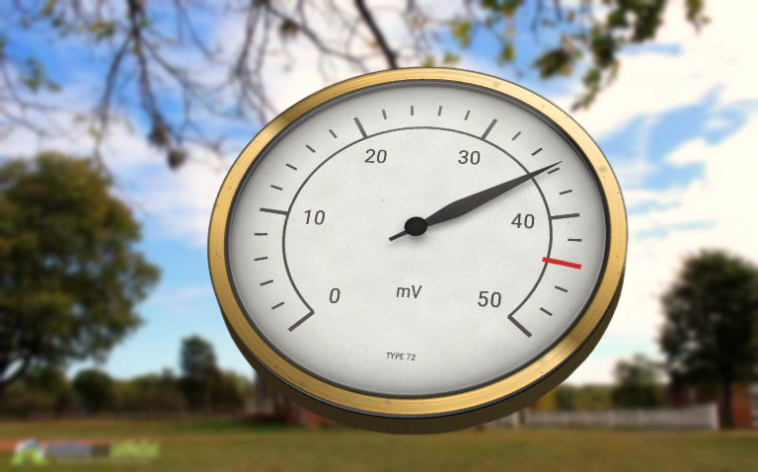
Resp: 36,mV
